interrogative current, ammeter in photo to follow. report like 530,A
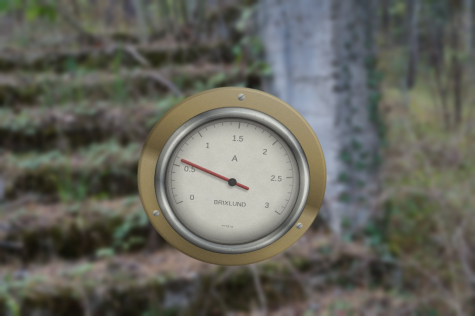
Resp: 0.6,A
